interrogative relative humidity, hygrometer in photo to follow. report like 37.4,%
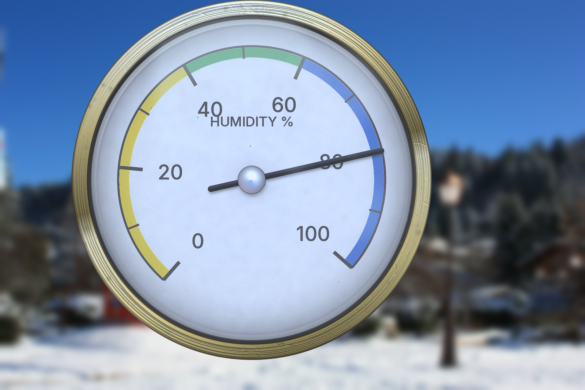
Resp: 80,%
